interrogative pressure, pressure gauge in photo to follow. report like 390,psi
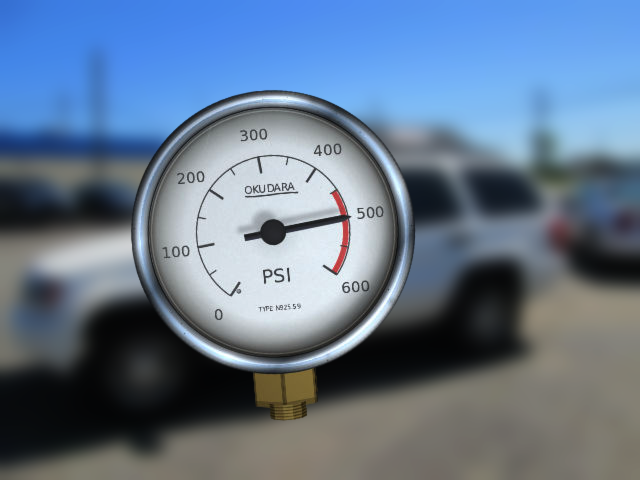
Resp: 500,psi
